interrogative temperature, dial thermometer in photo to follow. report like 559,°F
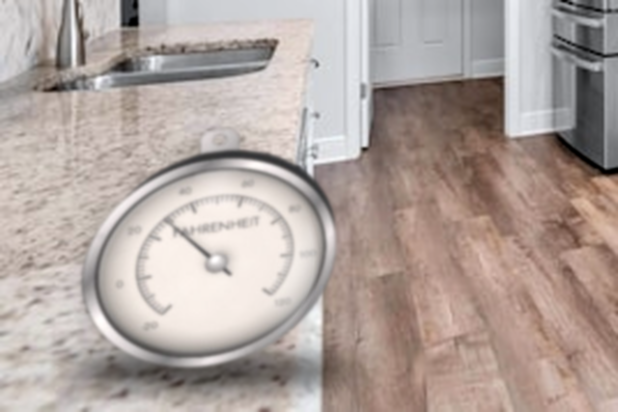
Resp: 30,°F
